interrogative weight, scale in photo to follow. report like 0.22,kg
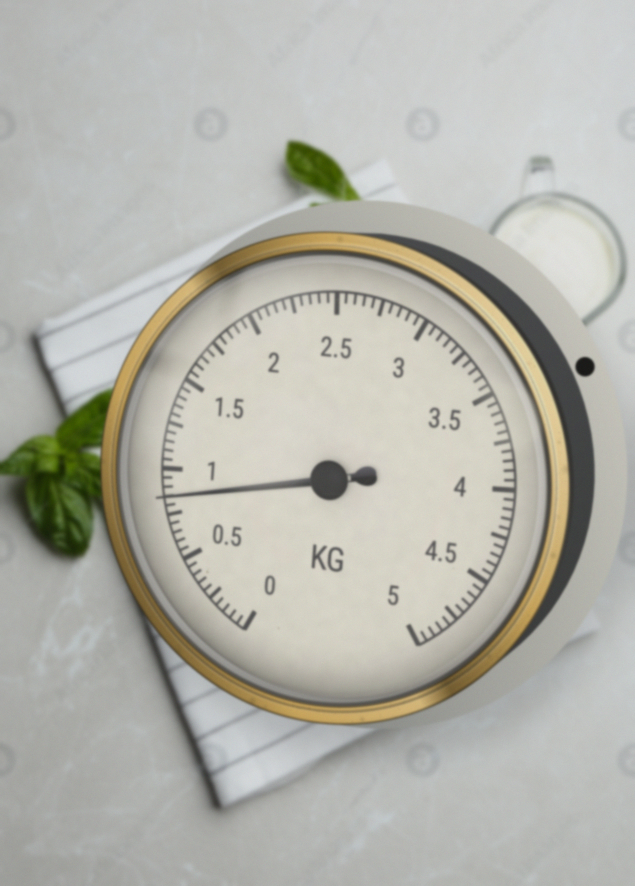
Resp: 0.85,kg
